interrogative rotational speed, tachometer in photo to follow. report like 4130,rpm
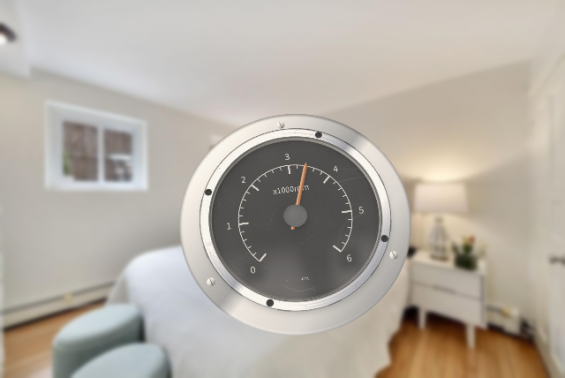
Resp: 3400,rpm
